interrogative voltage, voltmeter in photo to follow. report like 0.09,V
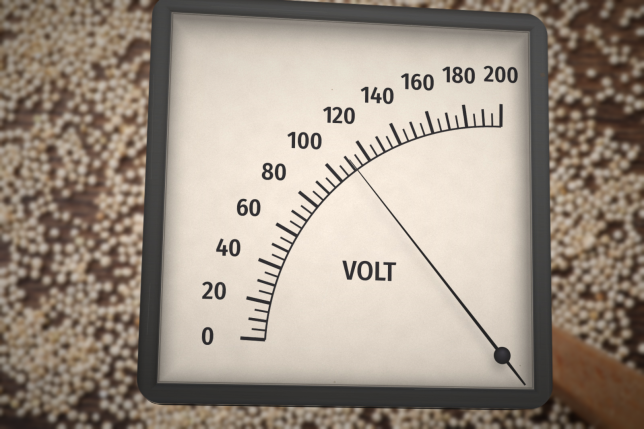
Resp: 110,V
